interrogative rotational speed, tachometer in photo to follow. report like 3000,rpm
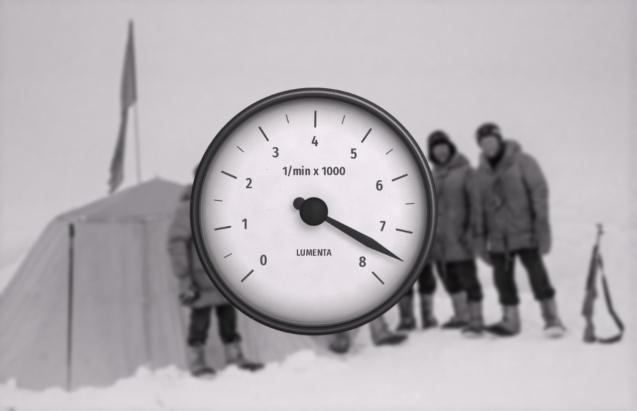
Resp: 7500,rpm
